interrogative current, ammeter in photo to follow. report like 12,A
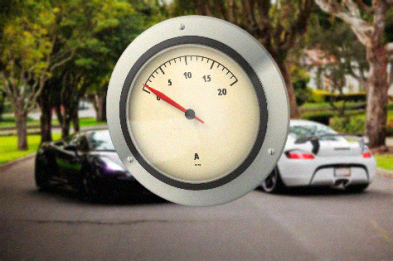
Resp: 1,A
